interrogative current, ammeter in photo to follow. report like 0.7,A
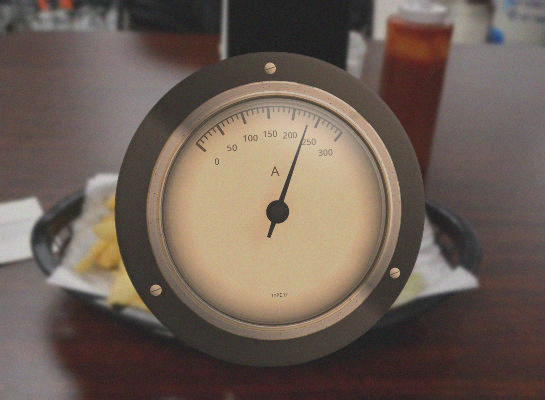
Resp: 230,A
